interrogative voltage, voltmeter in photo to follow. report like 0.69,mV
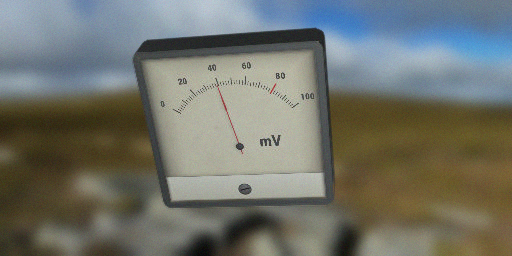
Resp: 40,mV
